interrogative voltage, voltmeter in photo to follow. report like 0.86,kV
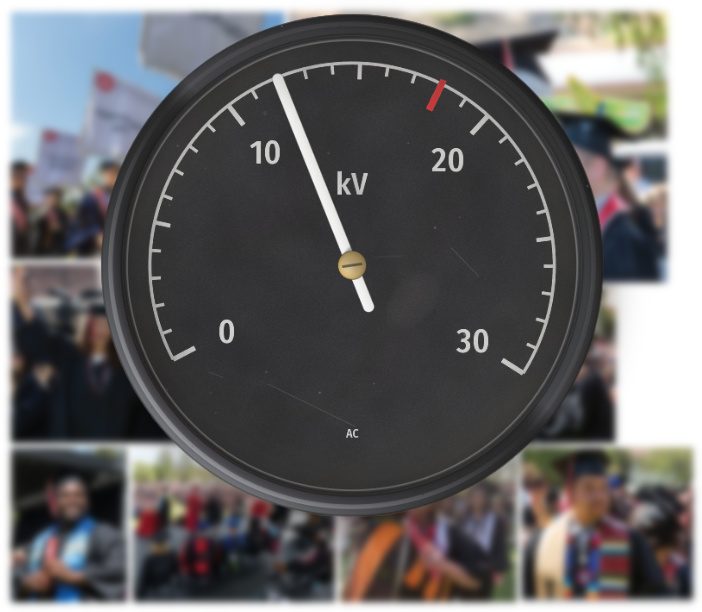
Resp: 12,kV
